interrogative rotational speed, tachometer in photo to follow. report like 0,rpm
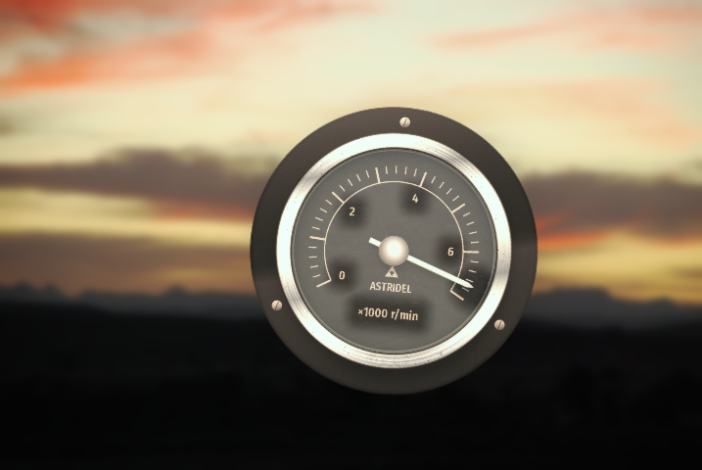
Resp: 6700,rpm
